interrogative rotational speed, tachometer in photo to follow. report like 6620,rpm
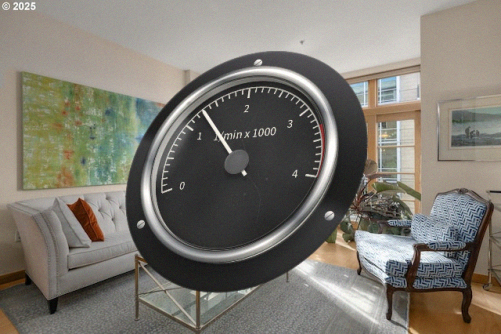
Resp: 1300,rpm
